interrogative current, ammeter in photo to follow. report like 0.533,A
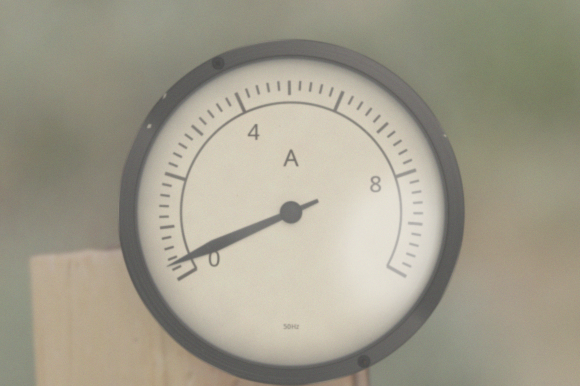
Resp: 0.3,A
